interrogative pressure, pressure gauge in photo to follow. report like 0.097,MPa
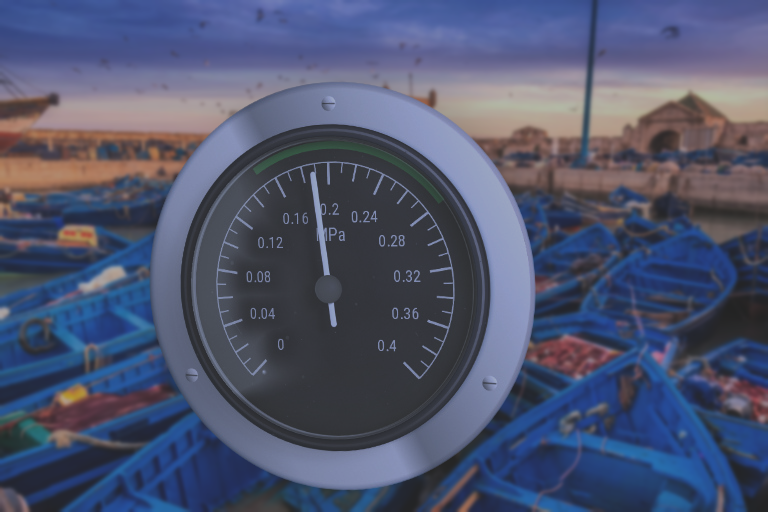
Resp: 0.19,MPa
